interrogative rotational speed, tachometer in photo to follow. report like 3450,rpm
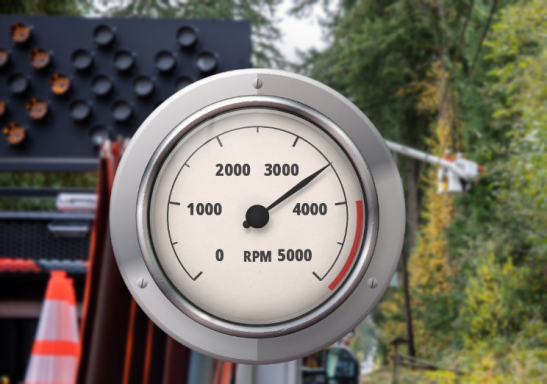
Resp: 3500,rpm
